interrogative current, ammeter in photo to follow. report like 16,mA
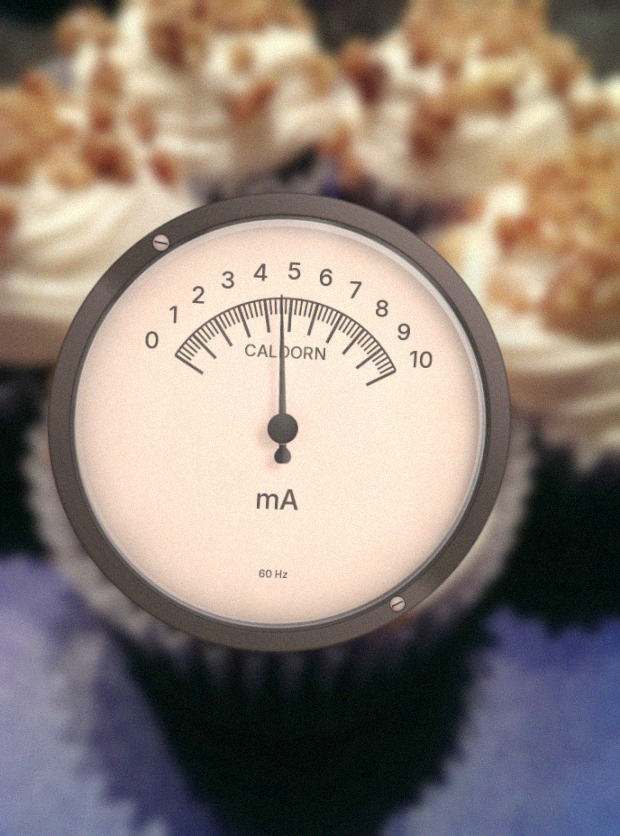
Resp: 4.6,mA
